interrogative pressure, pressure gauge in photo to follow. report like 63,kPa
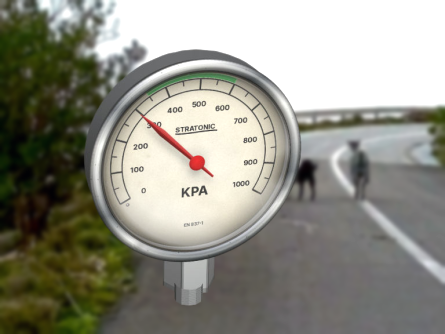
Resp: 300,kPa
